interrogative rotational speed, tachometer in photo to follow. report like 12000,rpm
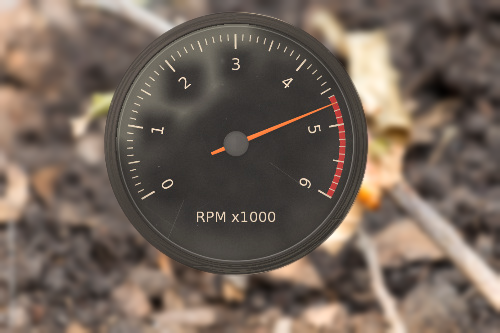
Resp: 4700,rpm
